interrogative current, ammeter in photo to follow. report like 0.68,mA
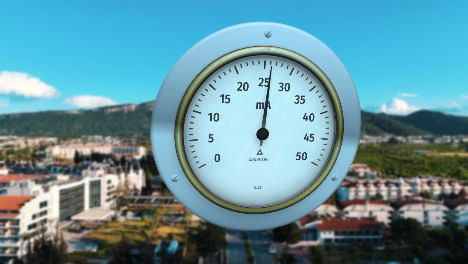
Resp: 26,mA
